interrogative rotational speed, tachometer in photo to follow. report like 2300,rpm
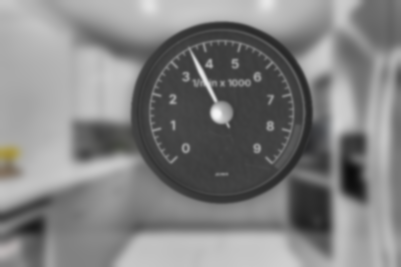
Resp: 3600,rpm
